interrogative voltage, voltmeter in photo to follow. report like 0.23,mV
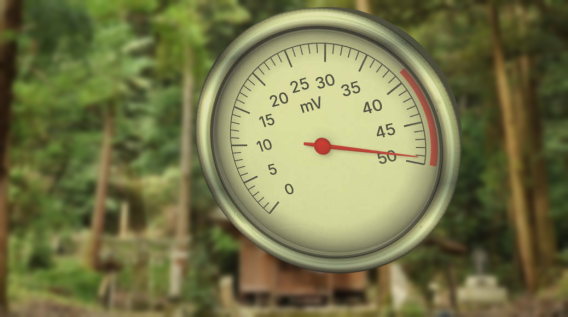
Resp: 49,mV
